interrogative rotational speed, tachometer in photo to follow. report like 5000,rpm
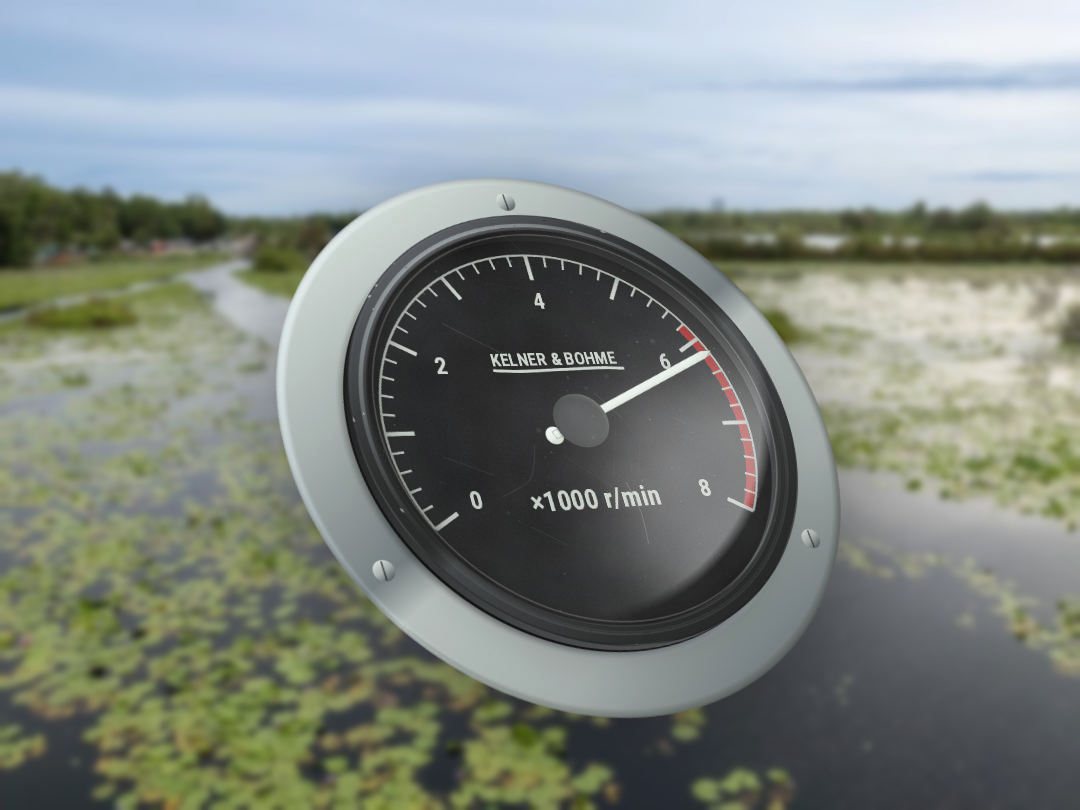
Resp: 6200,rpm
